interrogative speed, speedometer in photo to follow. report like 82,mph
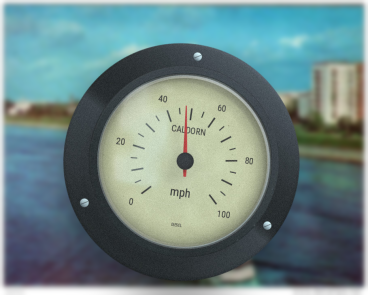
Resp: 47.5,mph
